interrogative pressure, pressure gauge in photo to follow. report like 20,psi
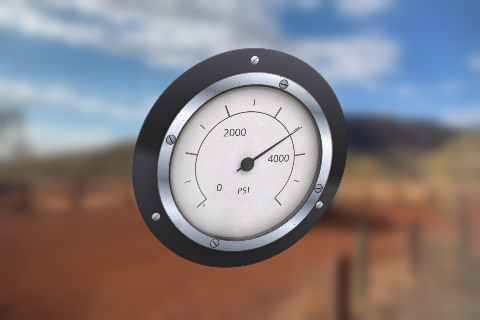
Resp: 3500,psi
